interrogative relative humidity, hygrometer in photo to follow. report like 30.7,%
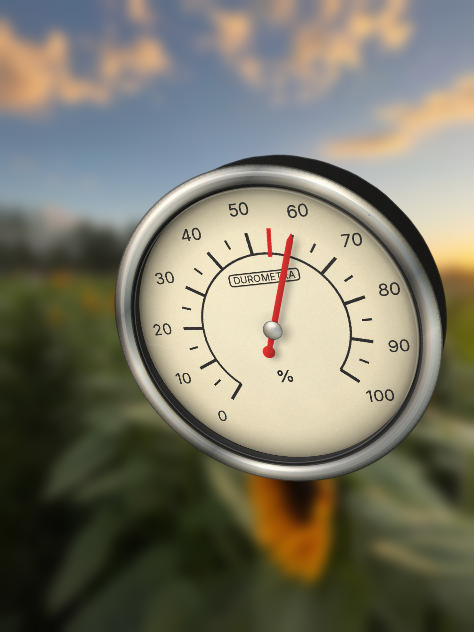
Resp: 60,%
